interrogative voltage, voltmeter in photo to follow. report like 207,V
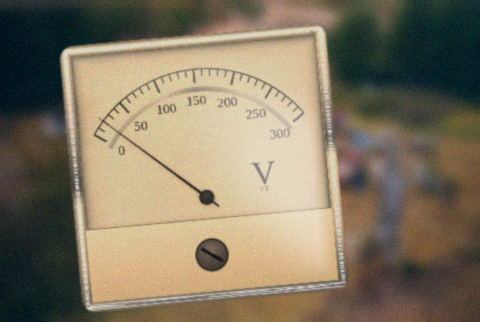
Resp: 20,V
